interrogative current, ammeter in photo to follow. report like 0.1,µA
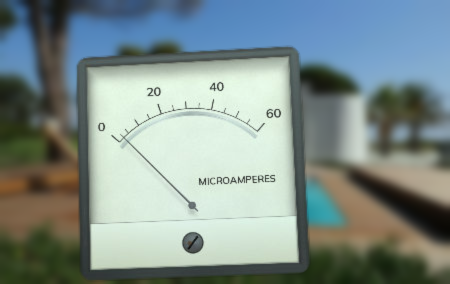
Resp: 2.5,µA
